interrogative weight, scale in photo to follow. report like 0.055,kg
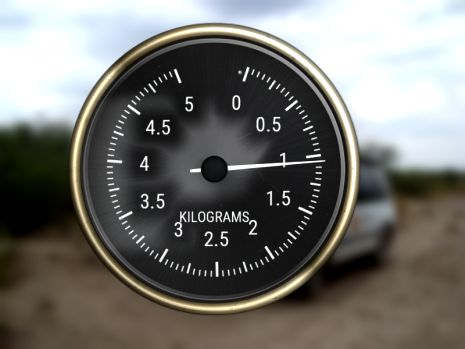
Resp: 1.05,kg
